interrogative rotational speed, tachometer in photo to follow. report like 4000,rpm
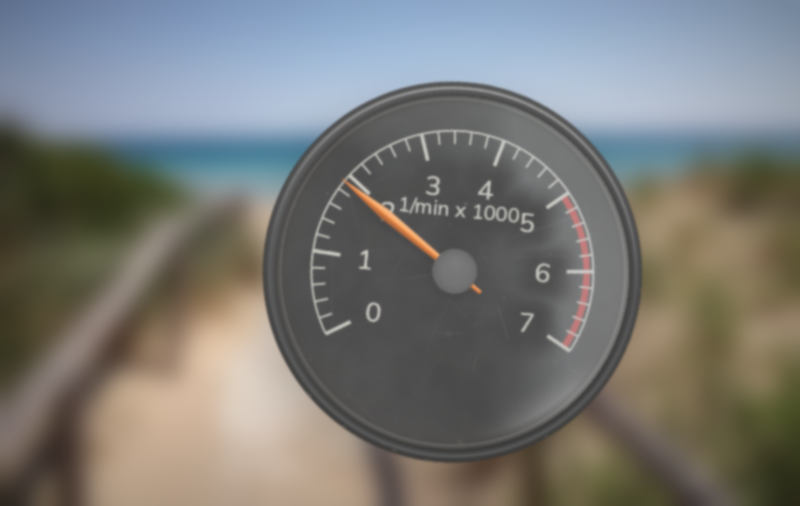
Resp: 1900,rpm
